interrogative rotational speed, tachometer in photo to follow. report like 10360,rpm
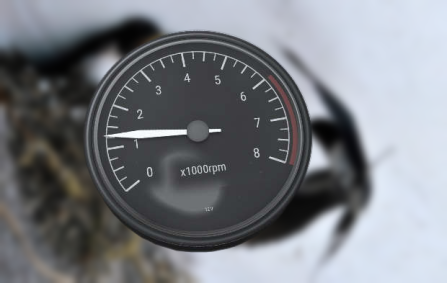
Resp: 1250,rpm
